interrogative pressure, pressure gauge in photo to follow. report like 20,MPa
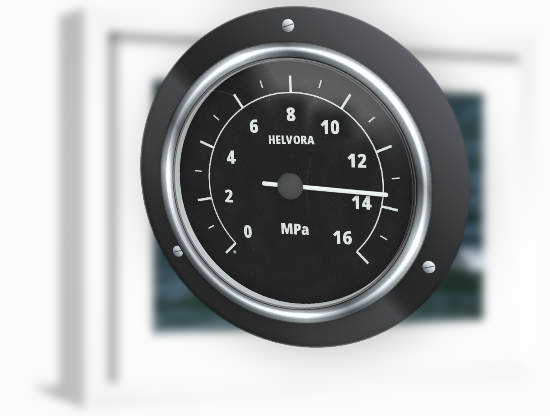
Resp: 13.5,MPa
